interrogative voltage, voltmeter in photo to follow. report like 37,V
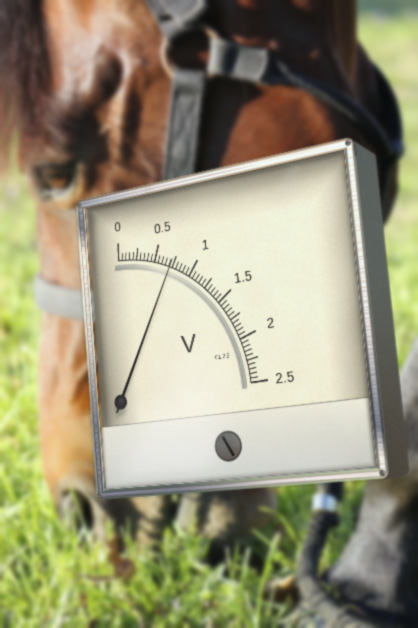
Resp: 0.75,V
